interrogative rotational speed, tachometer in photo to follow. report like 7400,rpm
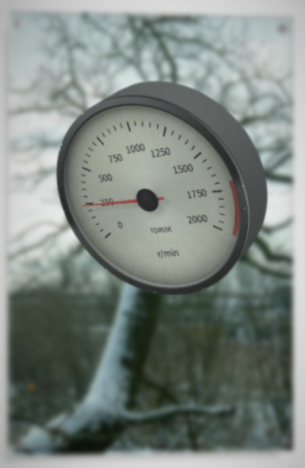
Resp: 250,rpm
